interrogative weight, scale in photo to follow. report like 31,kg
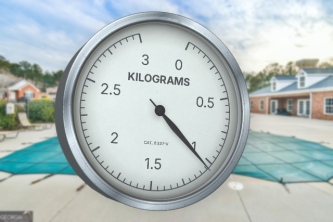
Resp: 1.05,kg
